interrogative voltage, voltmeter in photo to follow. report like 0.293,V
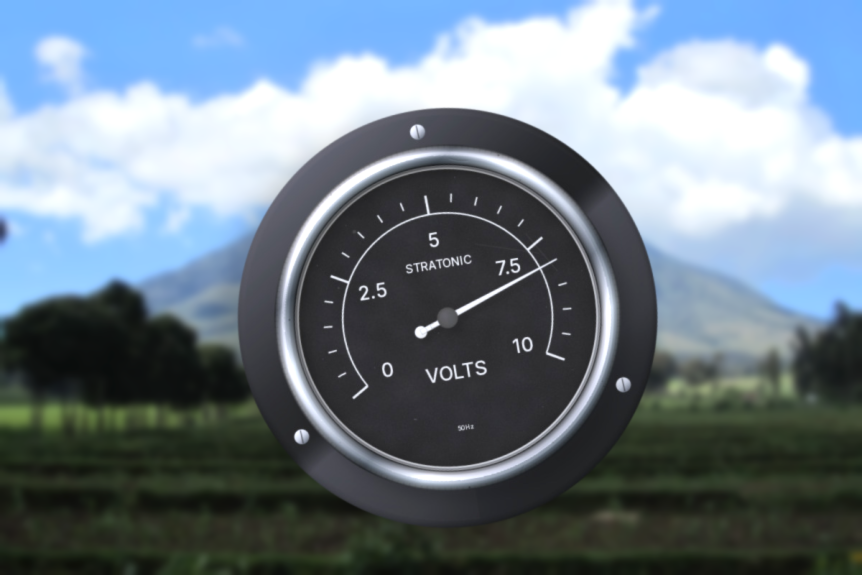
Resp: 8,V
